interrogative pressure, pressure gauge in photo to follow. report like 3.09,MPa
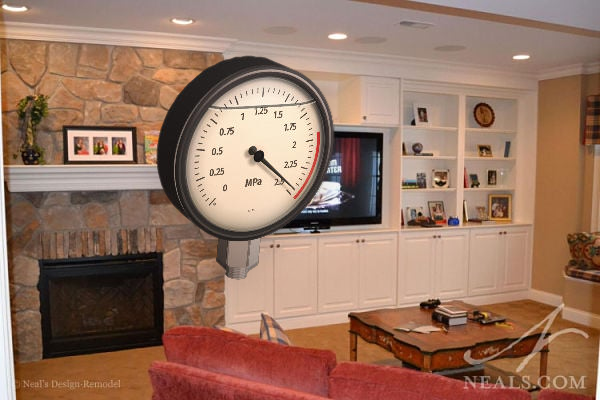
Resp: 2.45,MPa
